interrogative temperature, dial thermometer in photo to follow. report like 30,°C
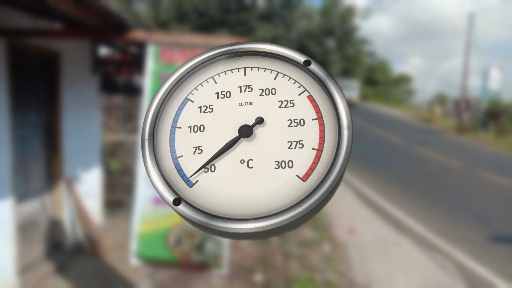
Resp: 55,°C
